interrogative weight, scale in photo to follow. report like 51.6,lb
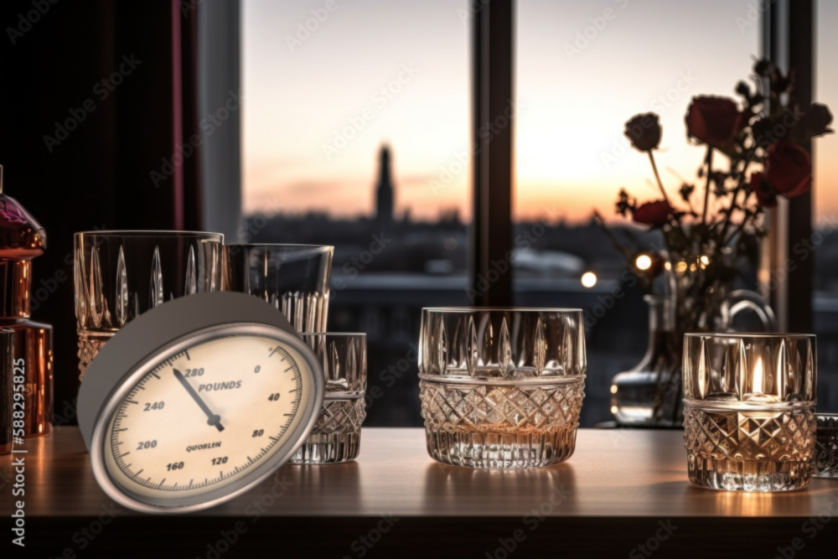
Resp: 270,lb
